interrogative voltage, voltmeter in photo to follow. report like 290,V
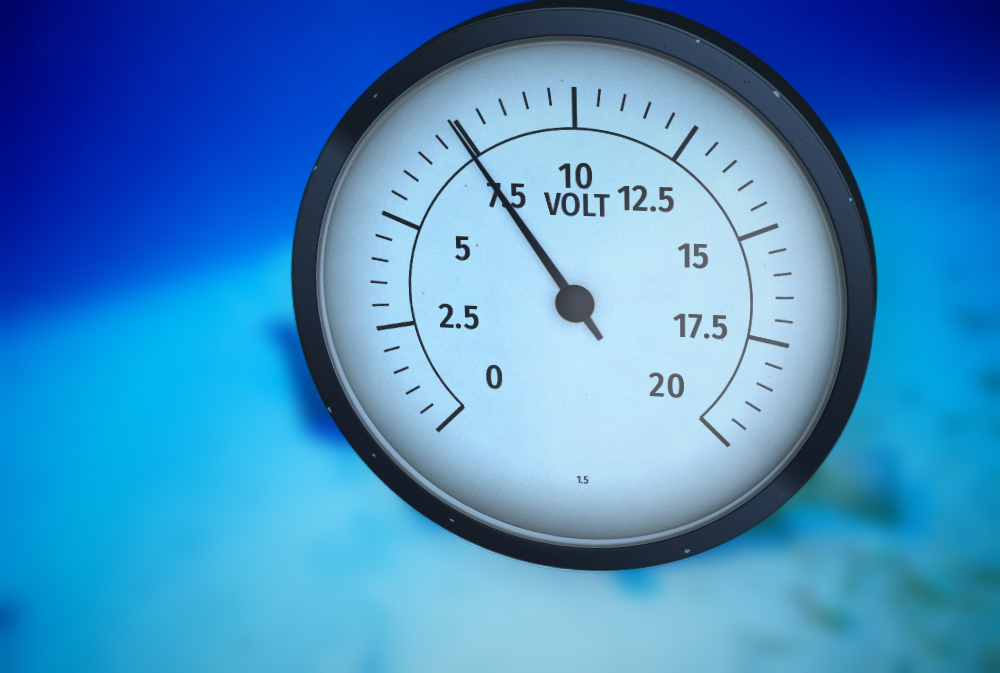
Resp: 7.5,V
